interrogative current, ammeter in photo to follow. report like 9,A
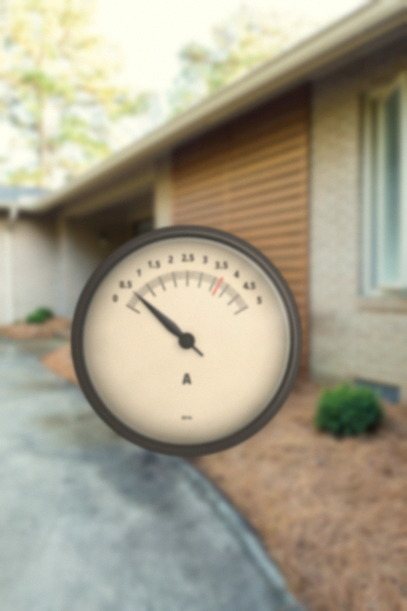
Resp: 0.5,A
